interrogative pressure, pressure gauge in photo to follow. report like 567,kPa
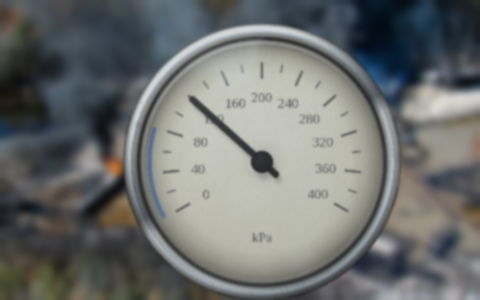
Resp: 120,kPa
